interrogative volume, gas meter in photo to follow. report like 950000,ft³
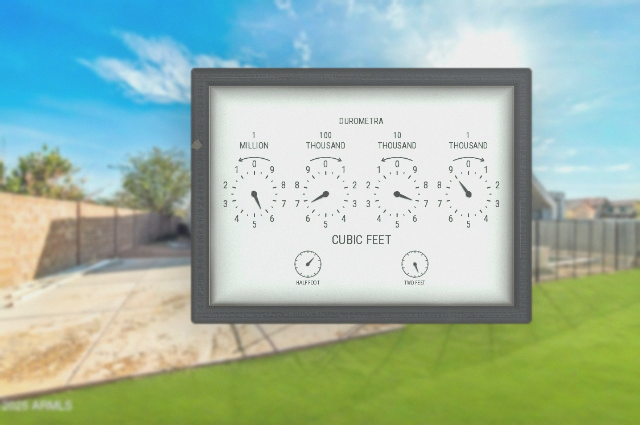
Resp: 566900,ft³
